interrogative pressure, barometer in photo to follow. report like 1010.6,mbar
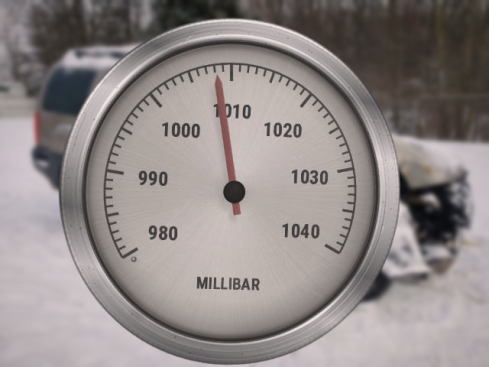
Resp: 1008,mbar
